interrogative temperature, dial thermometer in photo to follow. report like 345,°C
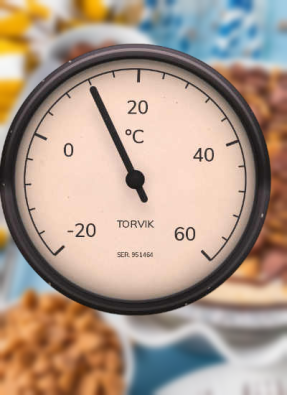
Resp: 12,°C
